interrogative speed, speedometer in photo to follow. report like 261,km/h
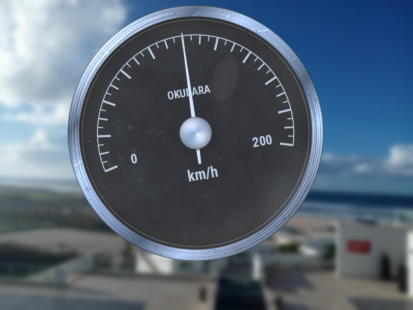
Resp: 100,km/h
